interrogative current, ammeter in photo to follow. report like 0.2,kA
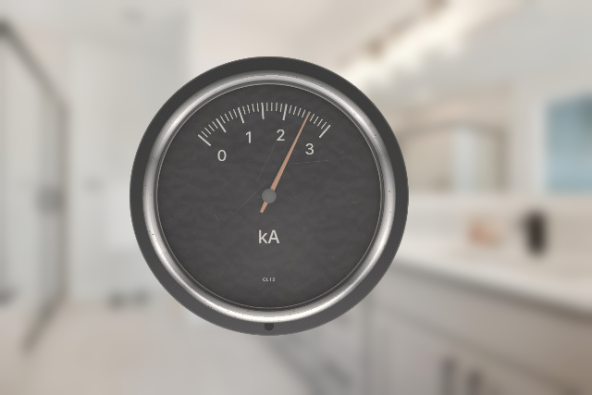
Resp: 2.5,kA
